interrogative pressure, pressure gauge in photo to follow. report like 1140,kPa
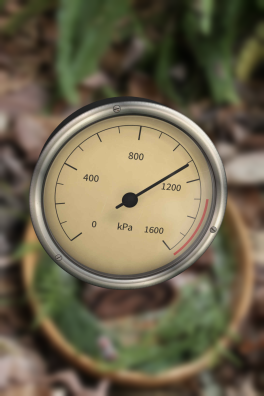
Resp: 1100,kPa
